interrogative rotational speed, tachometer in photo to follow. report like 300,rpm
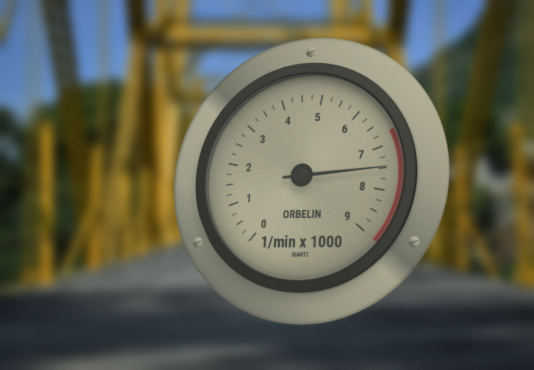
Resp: 7500,rpm
